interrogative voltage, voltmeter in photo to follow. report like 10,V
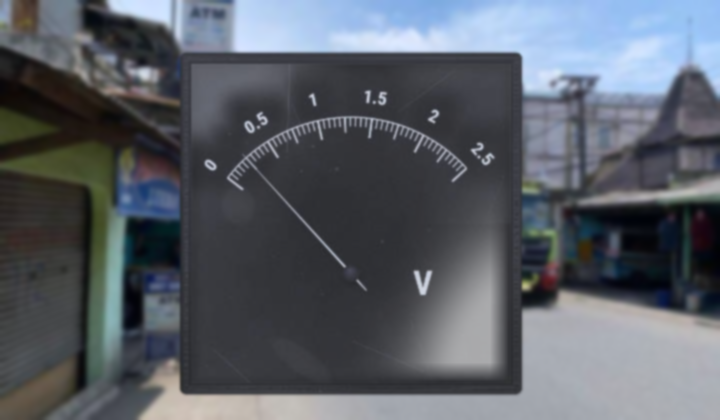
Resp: 0.25,V
